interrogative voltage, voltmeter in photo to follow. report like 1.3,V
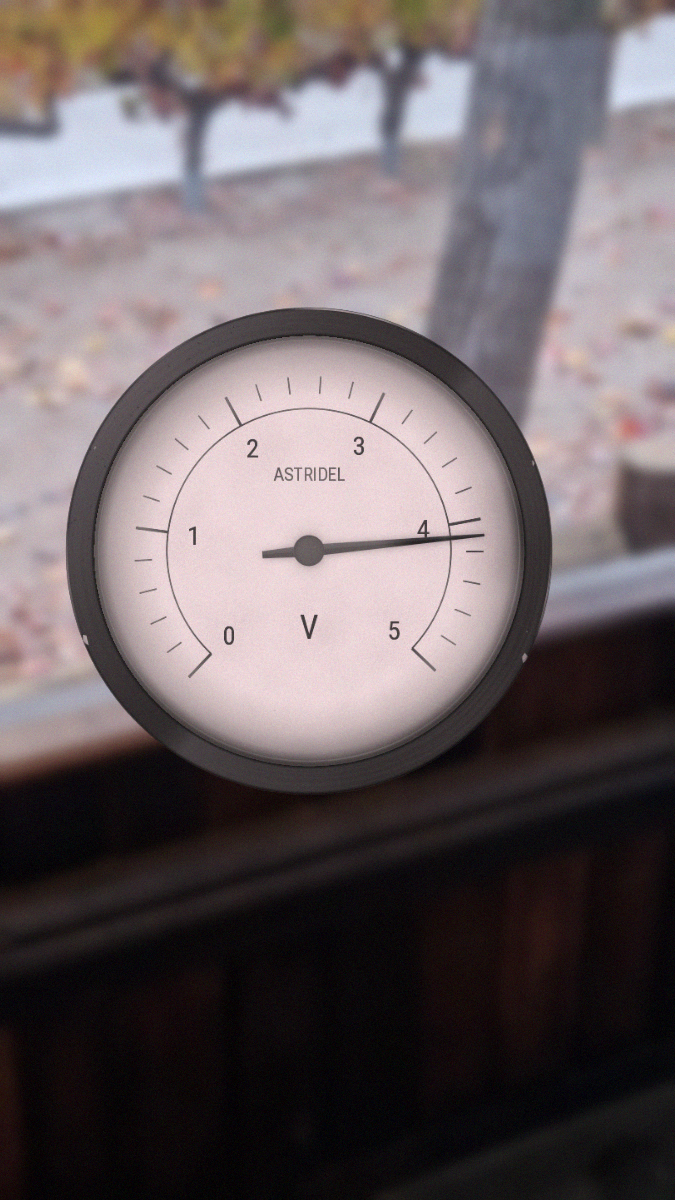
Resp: 4.1,V
